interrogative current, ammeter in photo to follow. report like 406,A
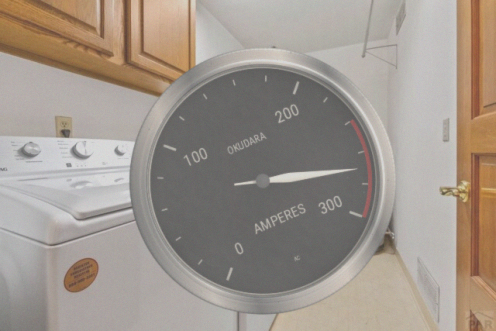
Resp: 270,A
